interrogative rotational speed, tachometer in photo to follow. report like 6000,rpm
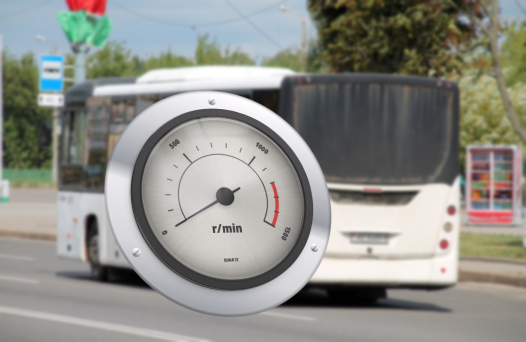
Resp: 0,rpm
